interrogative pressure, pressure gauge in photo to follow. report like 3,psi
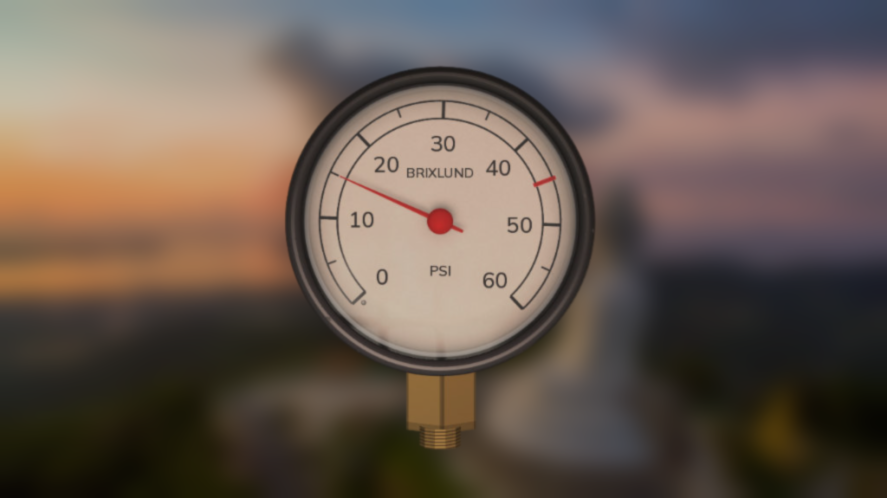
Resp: 15,psi
